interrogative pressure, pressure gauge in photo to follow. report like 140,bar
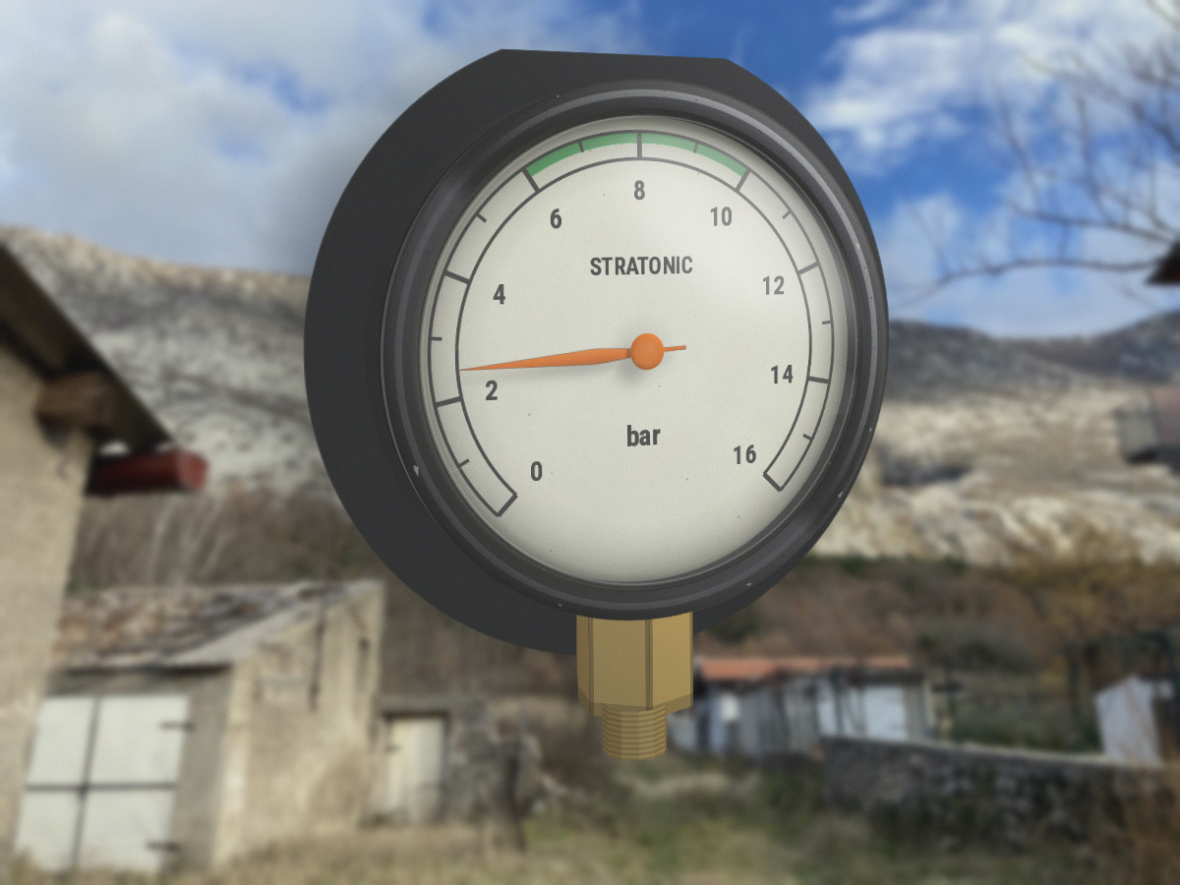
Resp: 2.5,bar
